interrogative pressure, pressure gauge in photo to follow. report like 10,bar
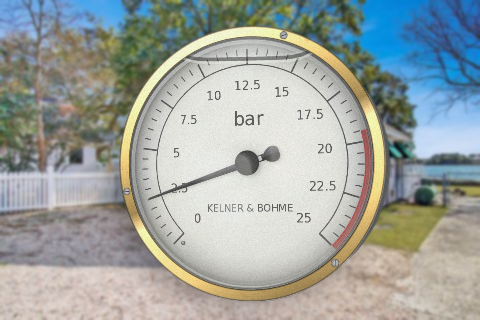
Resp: 2.5,bar
